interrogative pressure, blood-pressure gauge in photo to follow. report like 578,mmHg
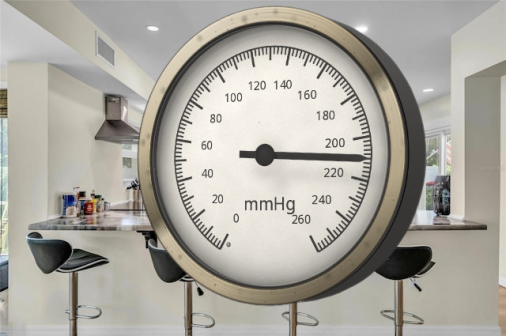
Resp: 210,mmHg
